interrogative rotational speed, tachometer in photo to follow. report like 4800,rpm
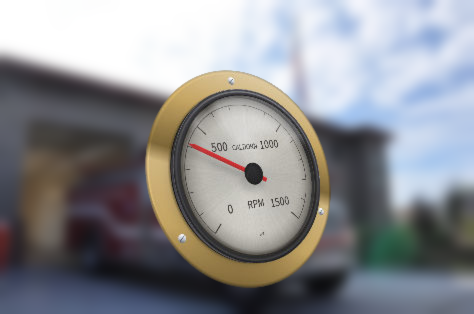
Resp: 400,rpm
